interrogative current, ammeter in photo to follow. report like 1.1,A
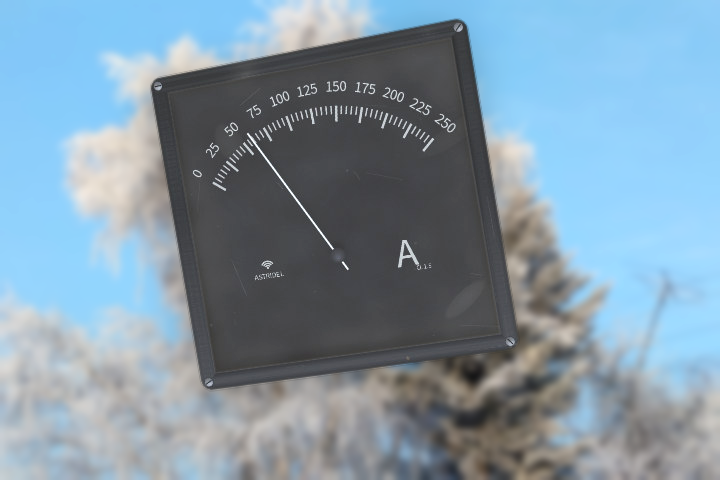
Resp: 60,A
